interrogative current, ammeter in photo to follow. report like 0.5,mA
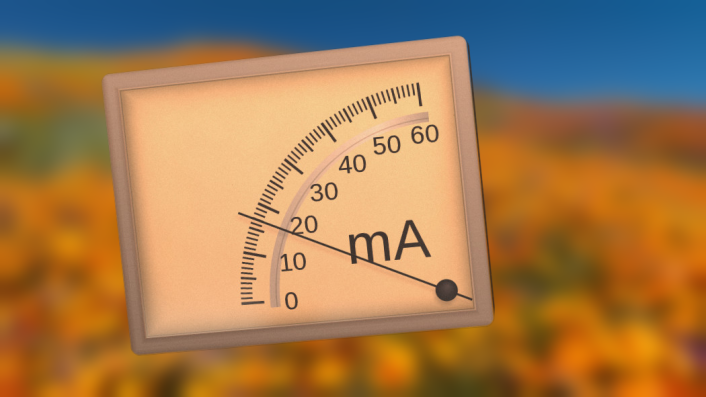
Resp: 17,mA
